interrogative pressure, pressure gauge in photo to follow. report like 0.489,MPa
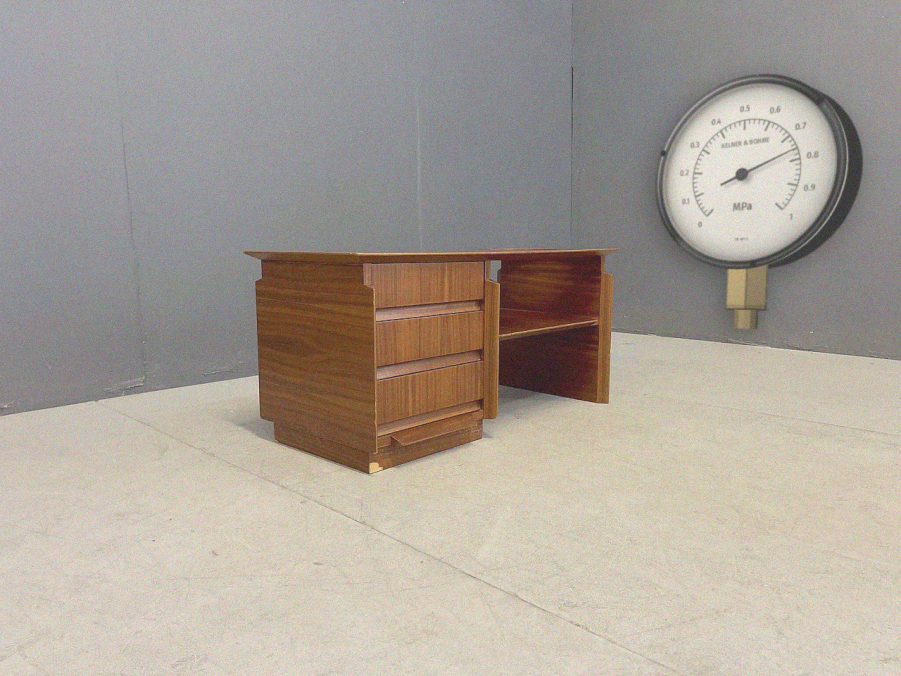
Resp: 0.76,MPa
